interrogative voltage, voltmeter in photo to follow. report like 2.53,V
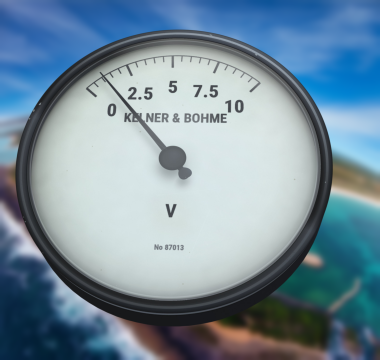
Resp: 1,V
